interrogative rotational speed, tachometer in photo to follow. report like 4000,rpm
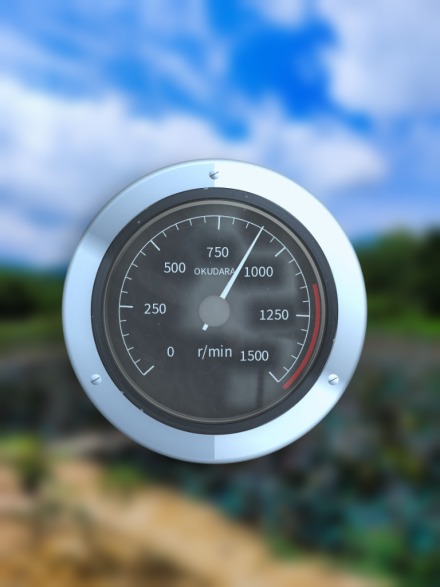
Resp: 900,rpm
